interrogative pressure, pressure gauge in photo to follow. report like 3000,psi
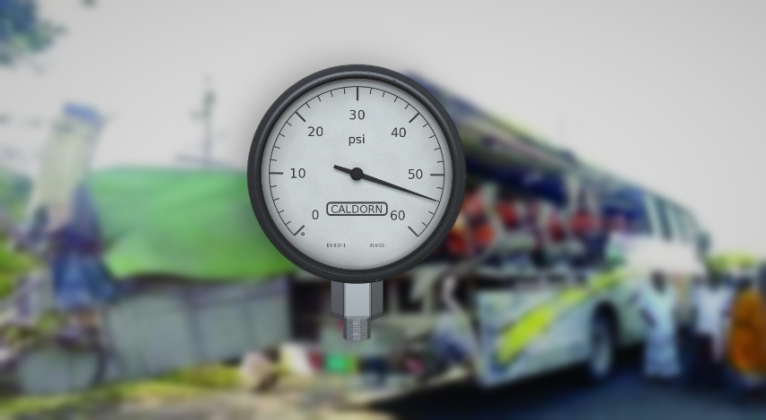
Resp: 54,psi
